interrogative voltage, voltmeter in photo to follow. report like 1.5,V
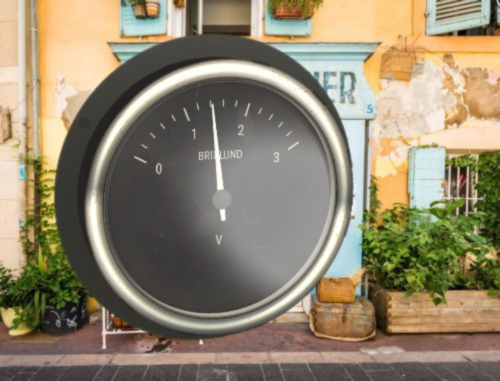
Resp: 1.4,V
